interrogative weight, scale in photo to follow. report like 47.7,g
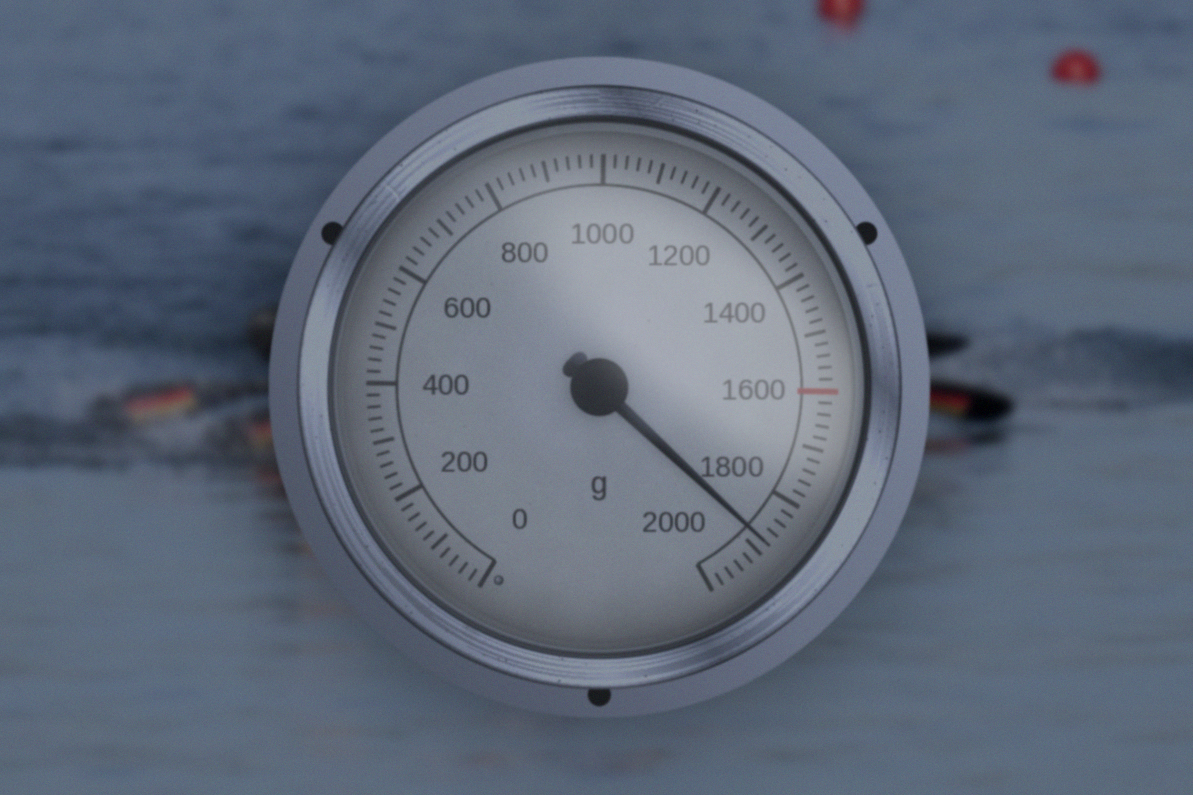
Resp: 1880,g
